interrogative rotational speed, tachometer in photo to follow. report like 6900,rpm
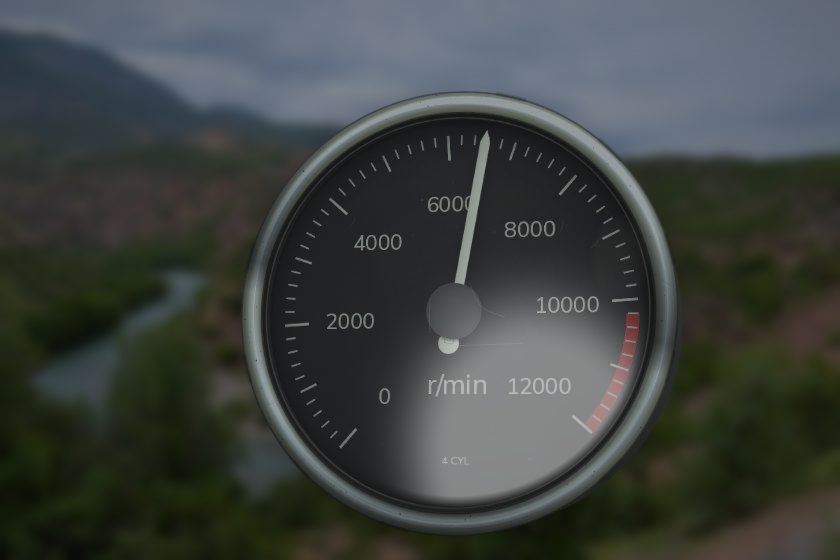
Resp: 6600,rpm
